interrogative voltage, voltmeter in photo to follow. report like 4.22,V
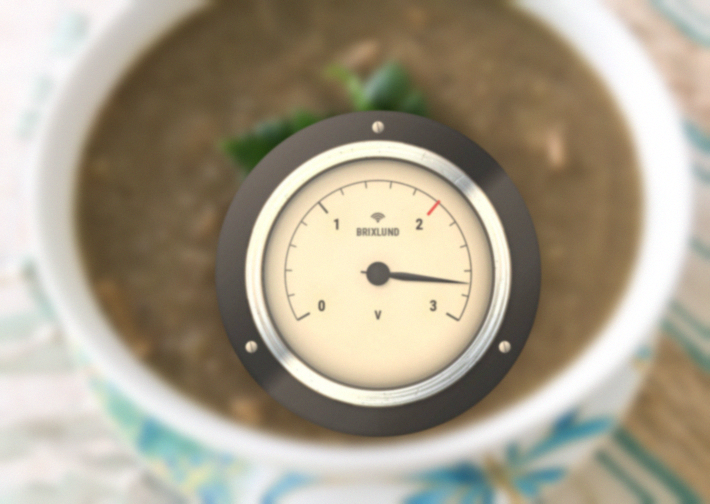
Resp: 2.7,V
